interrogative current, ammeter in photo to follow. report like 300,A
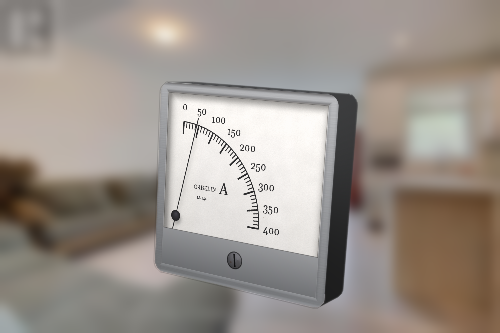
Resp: 50,A
